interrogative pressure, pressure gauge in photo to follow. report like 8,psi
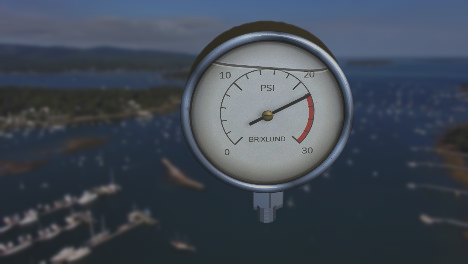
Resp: 22,psi
